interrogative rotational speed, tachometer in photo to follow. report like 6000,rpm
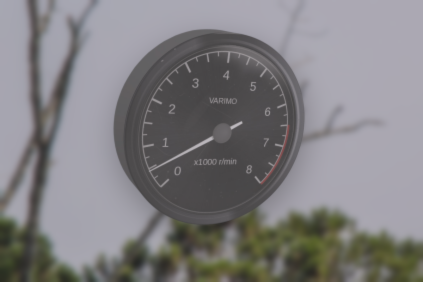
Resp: 500,rpm
